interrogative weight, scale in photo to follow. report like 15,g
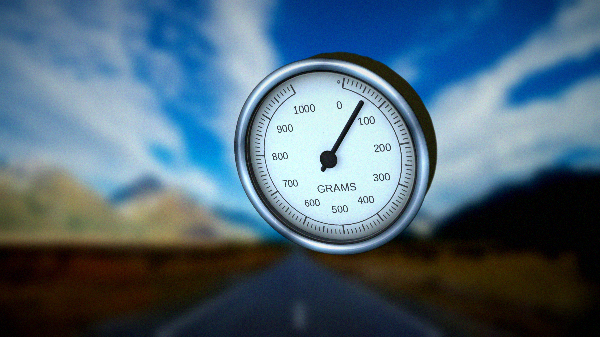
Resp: 60,g
